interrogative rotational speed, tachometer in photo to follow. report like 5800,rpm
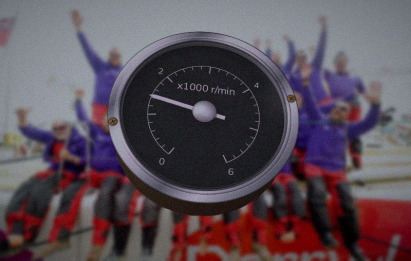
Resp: 1400,rpm
